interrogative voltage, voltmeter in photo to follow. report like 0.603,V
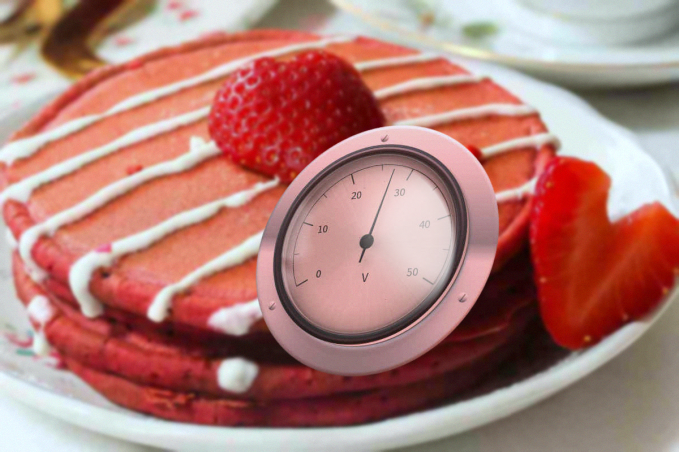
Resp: 27.5,V
